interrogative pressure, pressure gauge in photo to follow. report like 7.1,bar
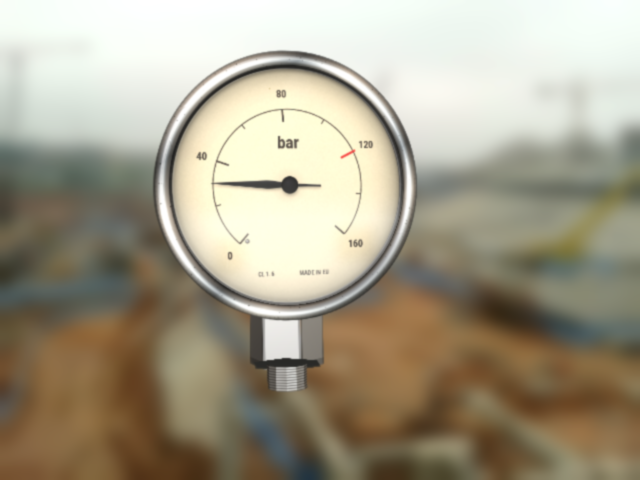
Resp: 30,bar
